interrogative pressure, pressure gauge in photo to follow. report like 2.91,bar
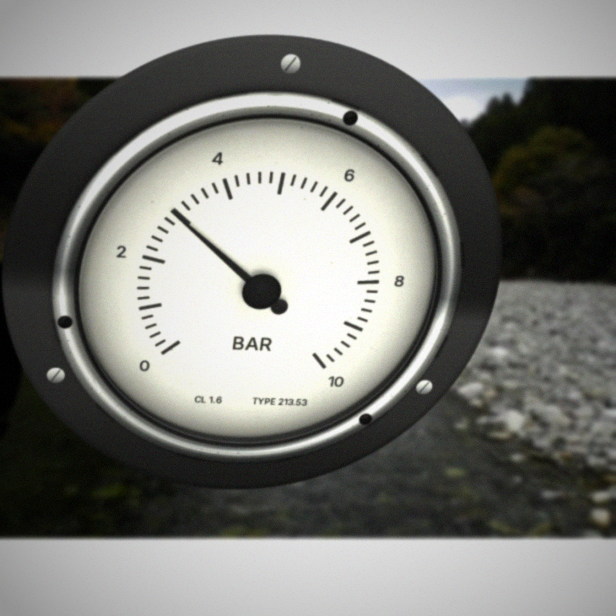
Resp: 3,bar
